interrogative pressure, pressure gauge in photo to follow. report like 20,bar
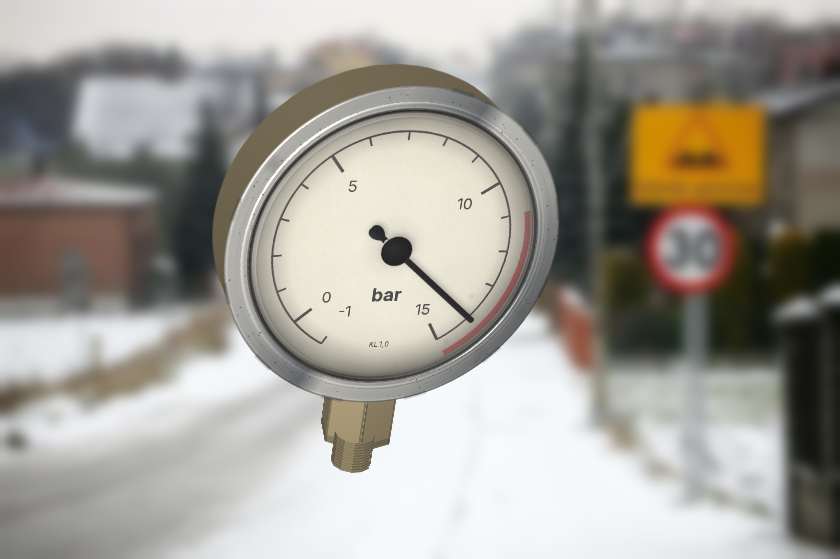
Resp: 14,bar
